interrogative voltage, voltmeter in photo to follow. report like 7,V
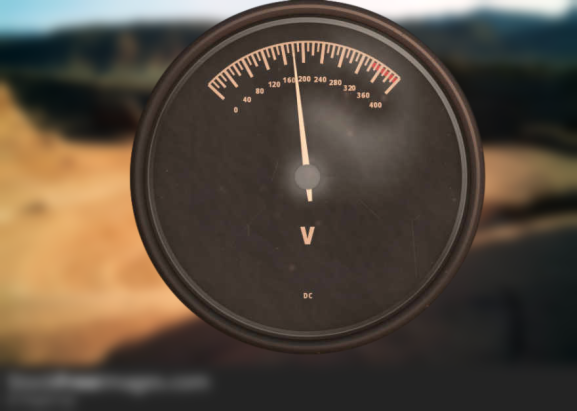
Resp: 180,V
